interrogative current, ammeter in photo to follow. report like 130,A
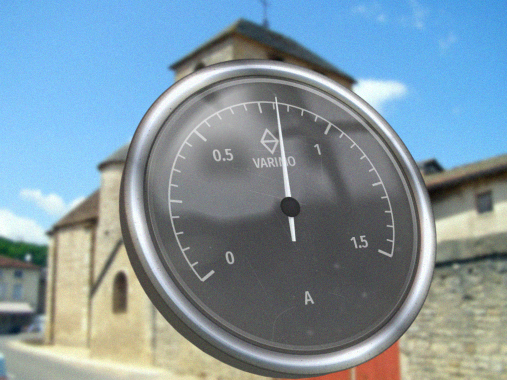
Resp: 0.8,A
